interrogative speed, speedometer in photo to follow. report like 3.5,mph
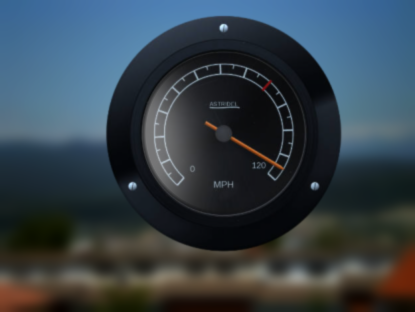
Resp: 115,mph
